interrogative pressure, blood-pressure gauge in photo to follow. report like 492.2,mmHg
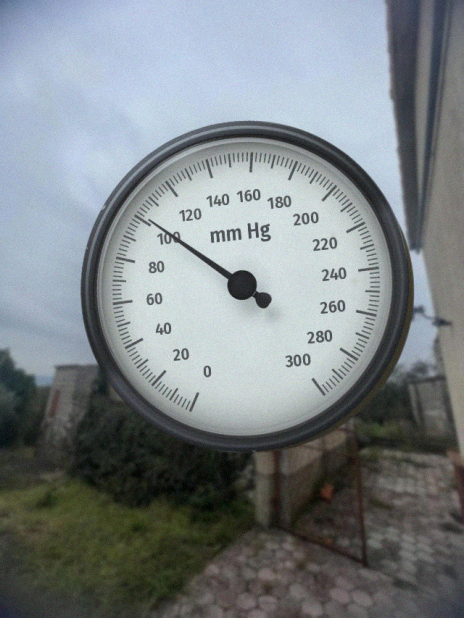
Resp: 102,mmHg
